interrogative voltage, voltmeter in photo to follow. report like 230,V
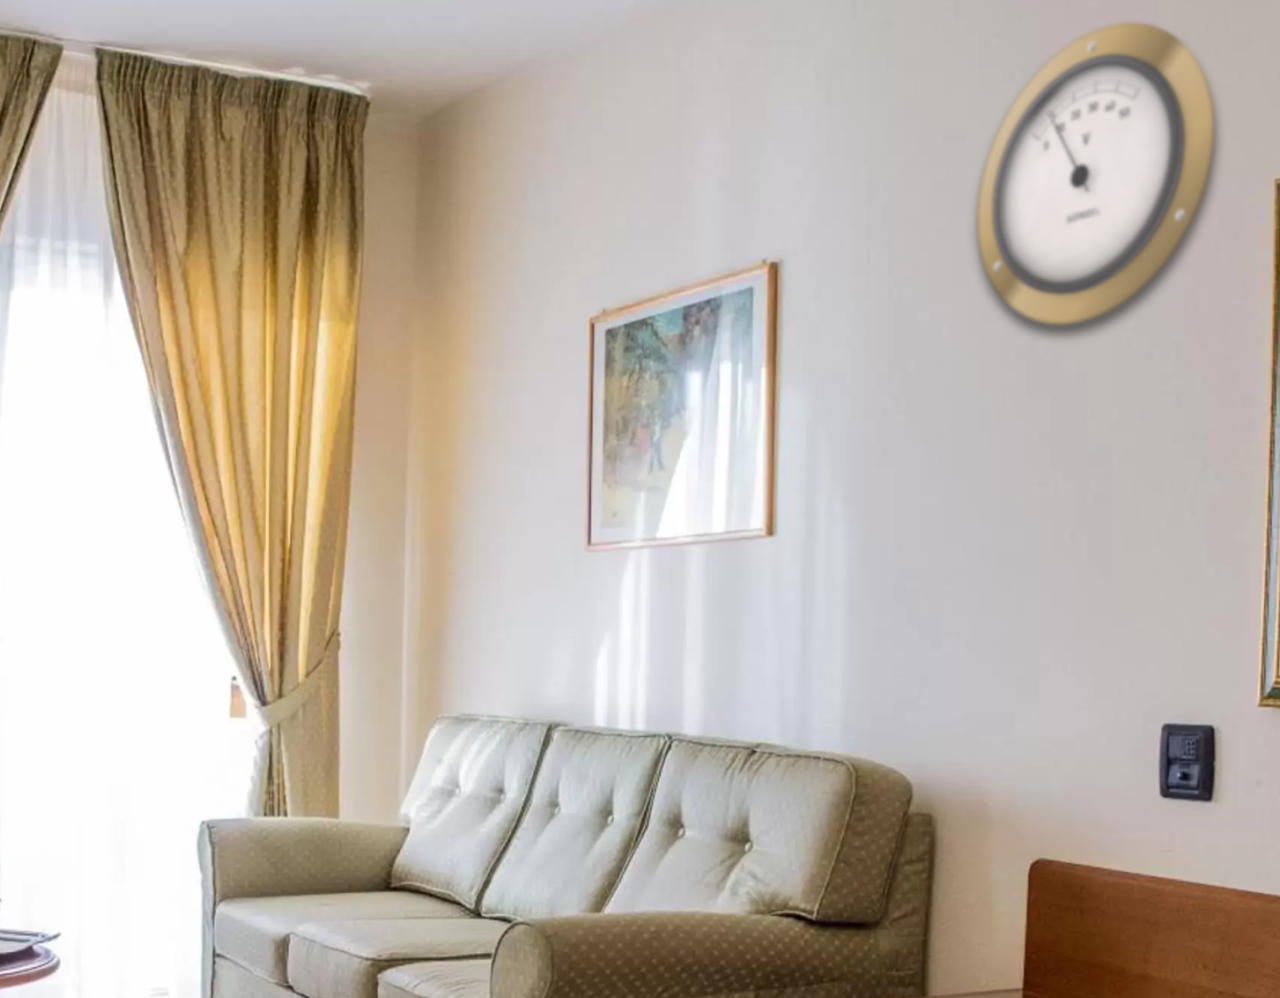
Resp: 10,V
